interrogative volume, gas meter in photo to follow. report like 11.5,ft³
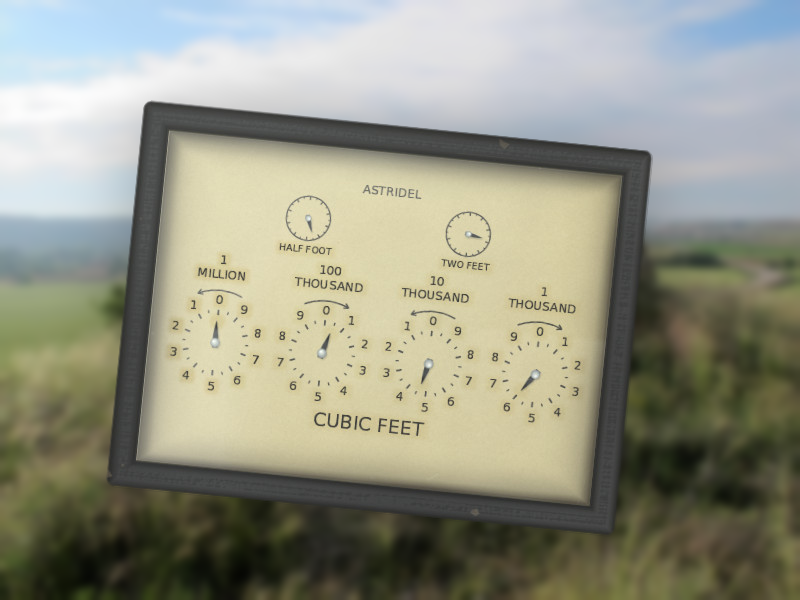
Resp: 4600,ft³
